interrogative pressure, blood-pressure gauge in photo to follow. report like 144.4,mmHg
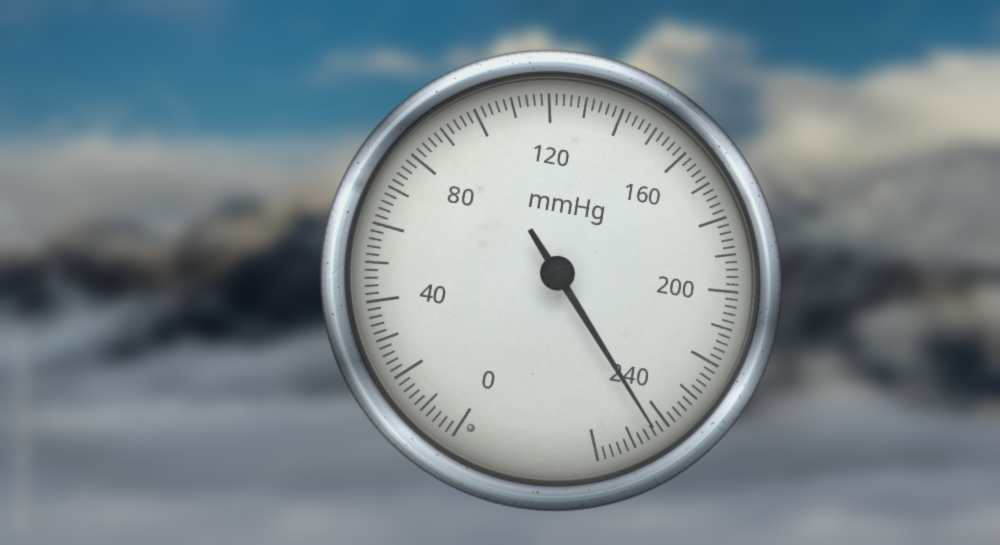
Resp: 244,mmHg
